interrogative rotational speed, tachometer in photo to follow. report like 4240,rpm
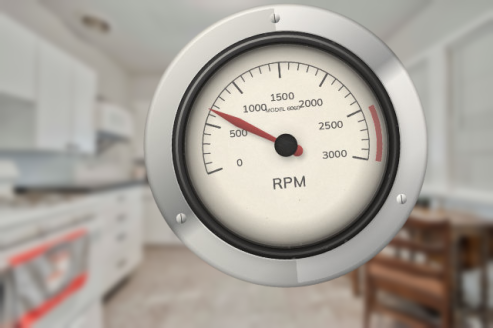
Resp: 650,rpm
